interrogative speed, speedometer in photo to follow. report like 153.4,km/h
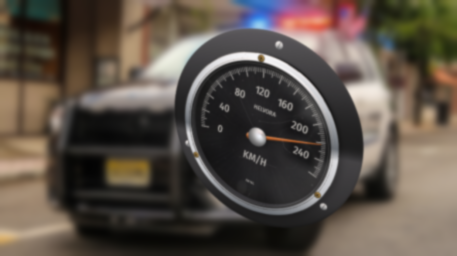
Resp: 220,km/h
